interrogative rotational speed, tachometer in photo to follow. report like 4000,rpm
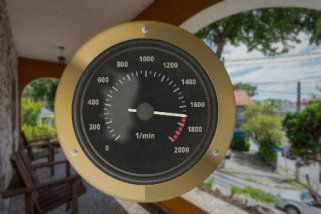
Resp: 1700,rpm
